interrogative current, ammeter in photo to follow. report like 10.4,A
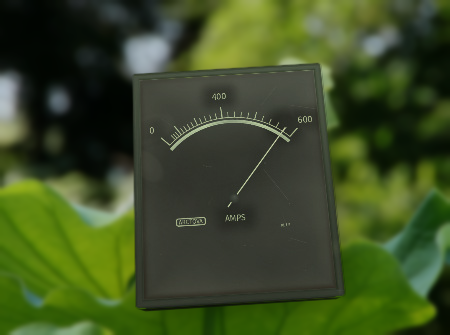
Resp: 580,A
